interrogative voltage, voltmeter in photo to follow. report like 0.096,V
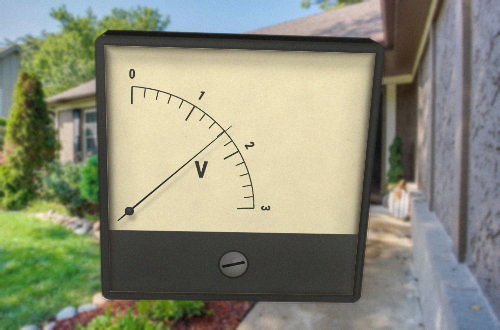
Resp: 1.6,V
